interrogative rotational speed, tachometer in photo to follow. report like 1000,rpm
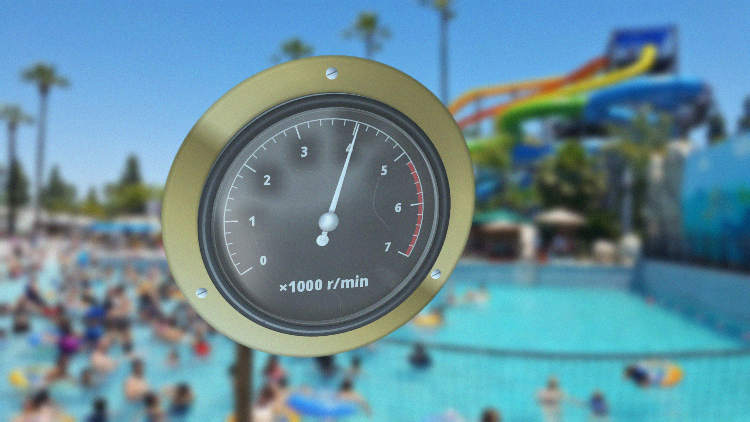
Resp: 4000,rpm
